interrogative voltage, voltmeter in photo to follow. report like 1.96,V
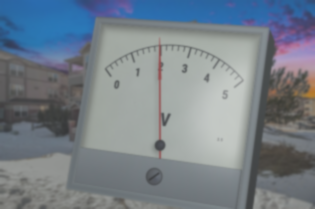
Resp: 2,V
